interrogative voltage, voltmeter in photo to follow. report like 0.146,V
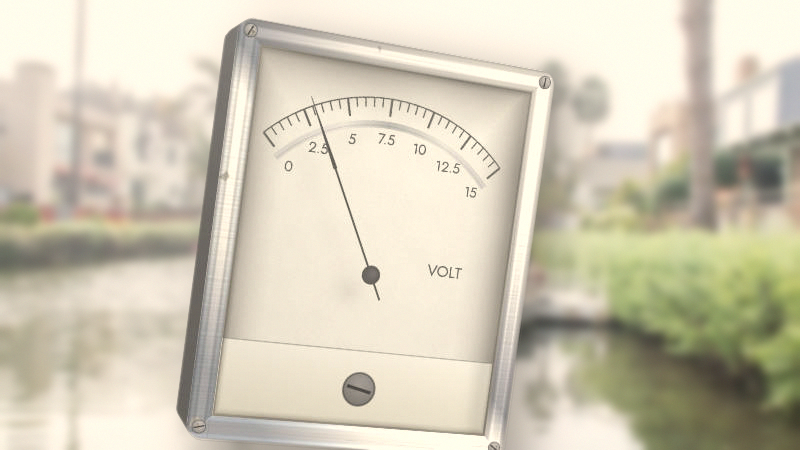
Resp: 3,V
